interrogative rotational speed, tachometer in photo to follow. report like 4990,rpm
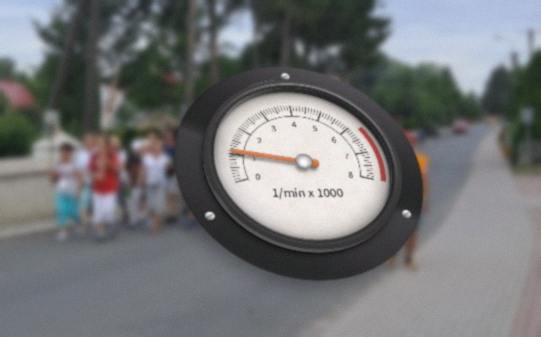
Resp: 1000,rpm
